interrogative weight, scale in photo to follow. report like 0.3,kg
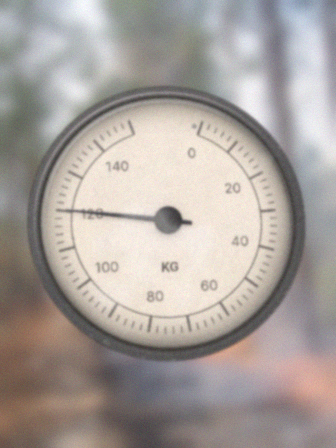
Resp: 120,kg
